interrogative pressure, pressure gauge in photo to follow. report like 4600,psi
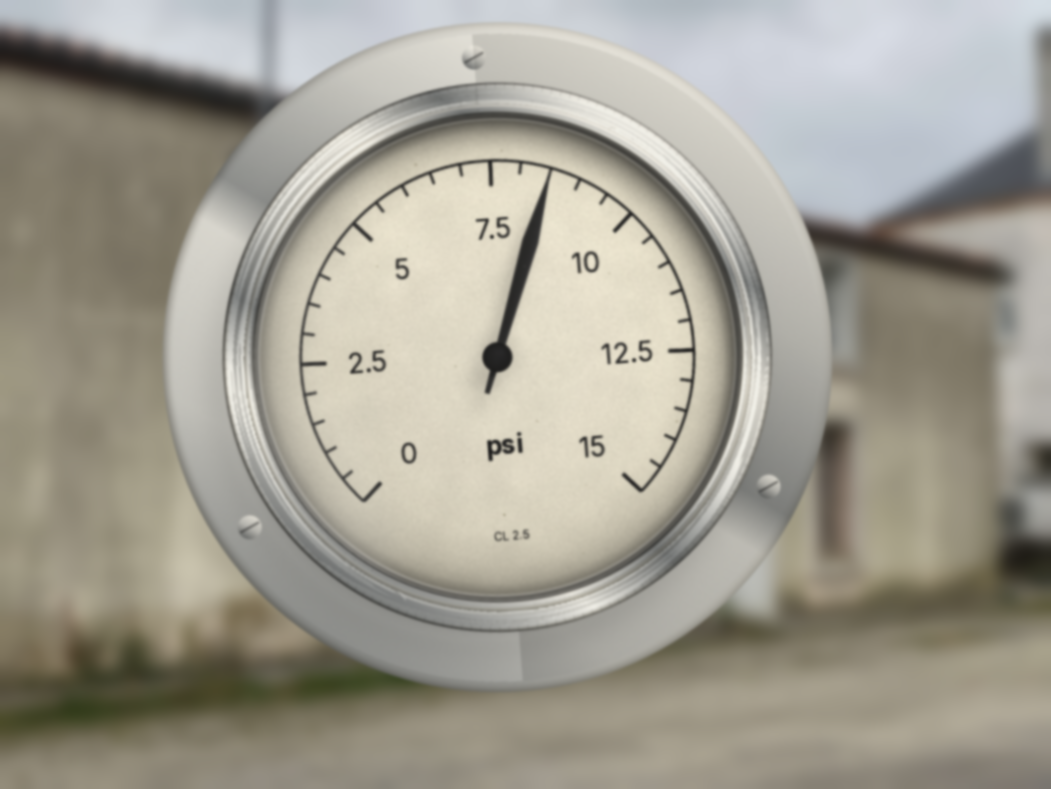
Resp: 8.5,psi
